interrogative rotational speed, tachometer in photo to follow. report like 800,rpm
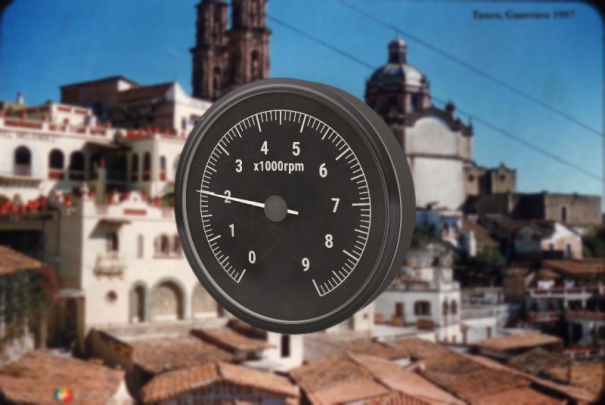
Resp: 2000,rpm
